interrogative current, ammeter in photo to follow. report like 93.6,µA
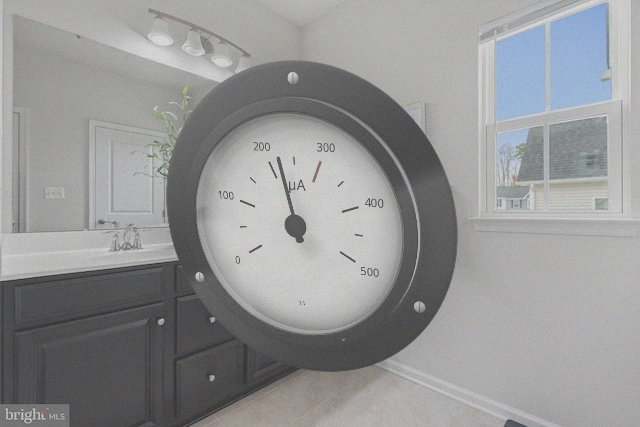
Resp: 225,µA
